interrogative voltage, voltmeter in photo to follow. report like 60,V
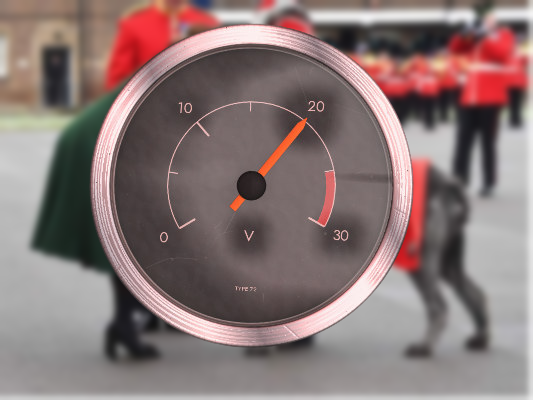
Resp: 20,V
